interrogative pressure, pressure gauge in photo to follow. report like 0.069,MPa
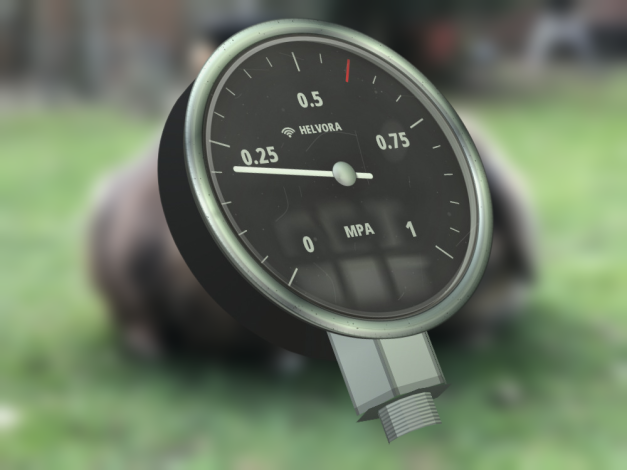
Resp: 0.2,MPa
